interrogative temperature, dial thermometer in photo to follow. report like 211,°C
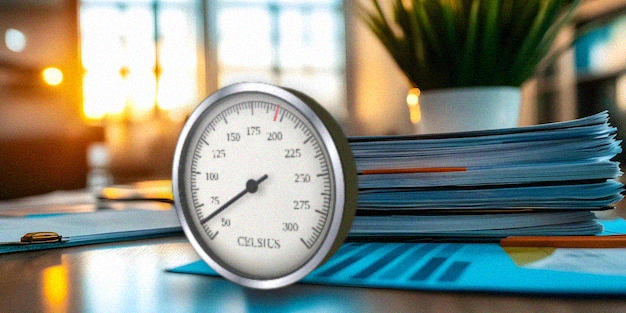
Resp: 62.5,°C
